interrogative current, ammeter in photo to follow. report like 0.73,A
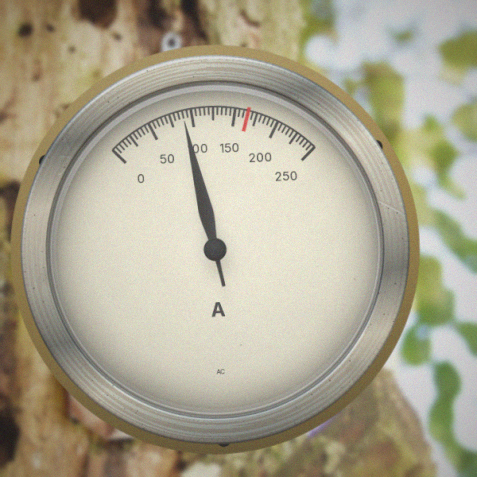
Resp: 90,A
